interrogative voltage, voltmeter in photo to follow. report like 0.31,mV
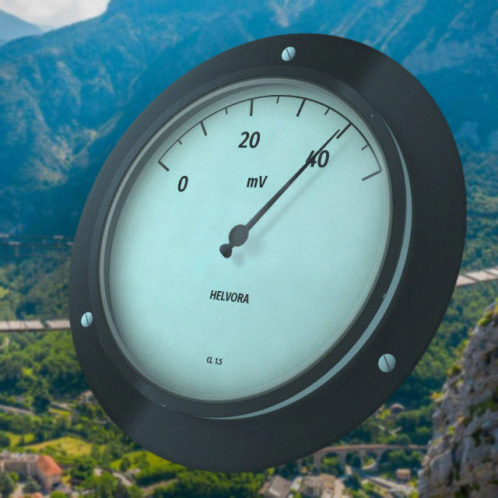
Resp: 40,mV
